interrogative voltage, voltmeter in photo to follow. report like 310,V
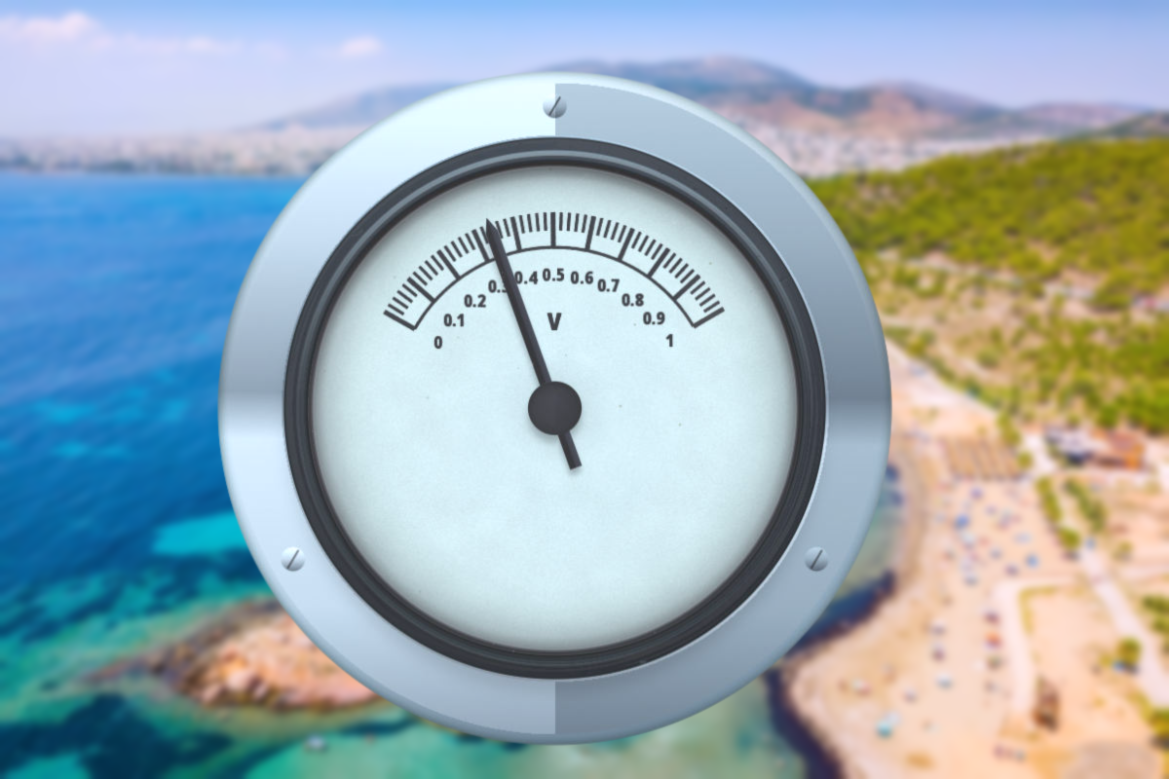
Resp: 0.34,V
